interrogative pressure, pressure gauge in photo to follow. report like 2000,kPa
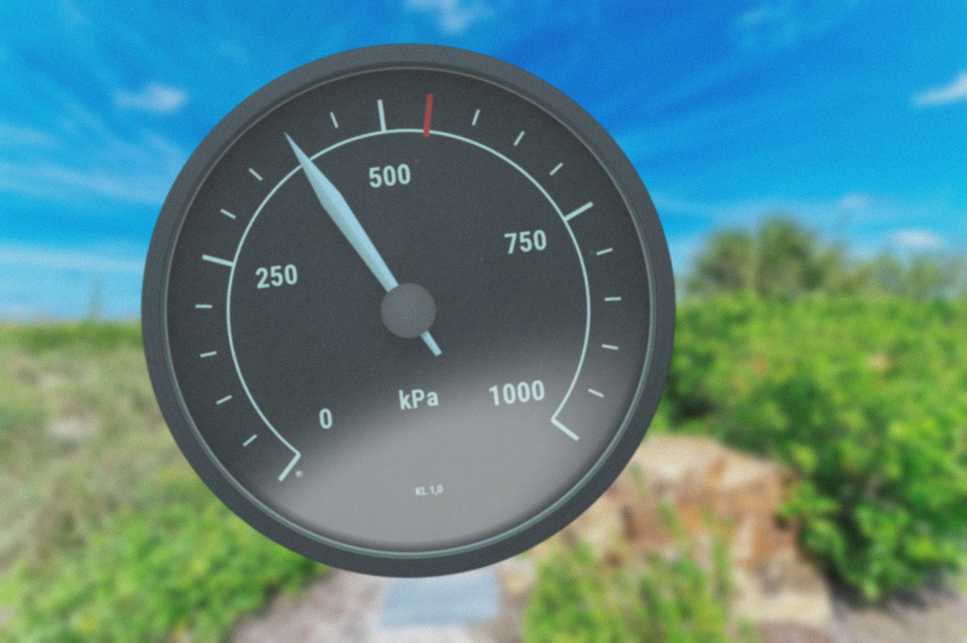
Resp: 400,kPa
